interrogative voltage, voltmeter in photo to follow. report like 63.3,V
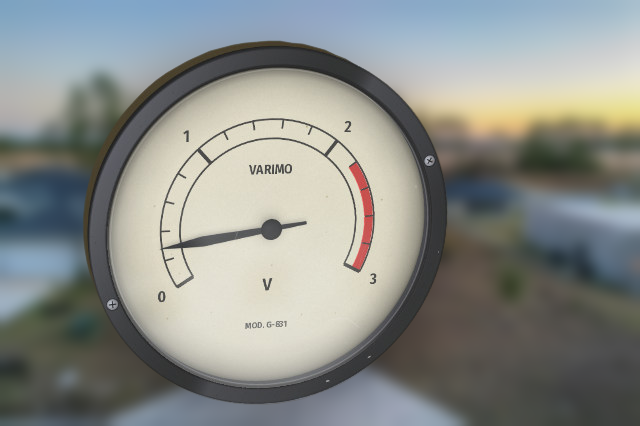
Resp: 0.3,V
